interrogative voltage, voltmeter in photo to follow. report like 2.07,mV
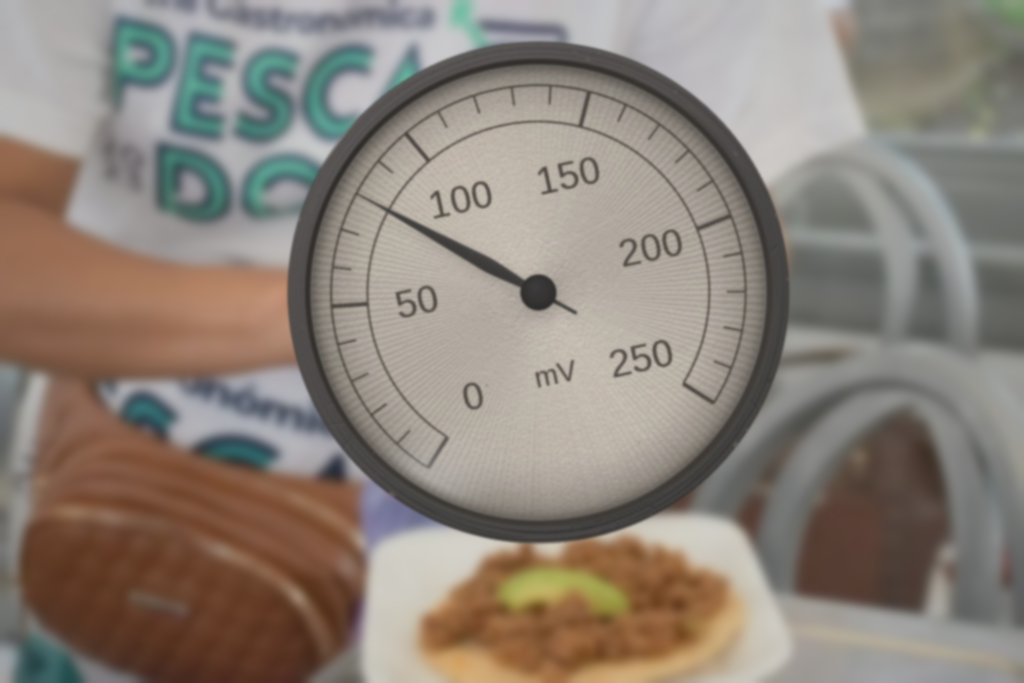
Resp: 80,mV
